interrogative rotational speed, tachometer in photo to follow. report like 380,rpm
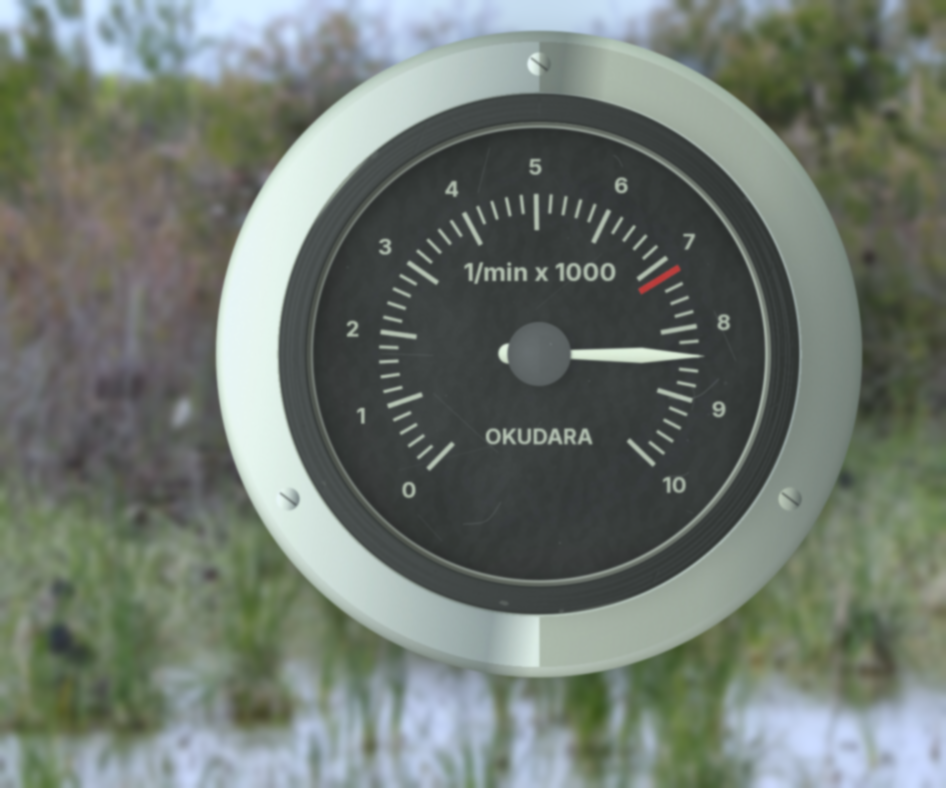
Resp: 8400,rpm
